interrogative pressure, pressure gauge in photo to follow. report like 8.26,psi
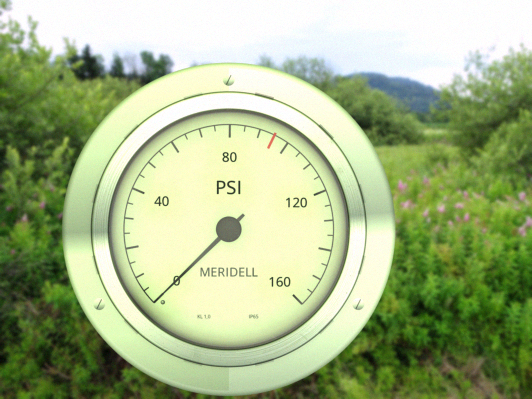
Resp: 0,psi
